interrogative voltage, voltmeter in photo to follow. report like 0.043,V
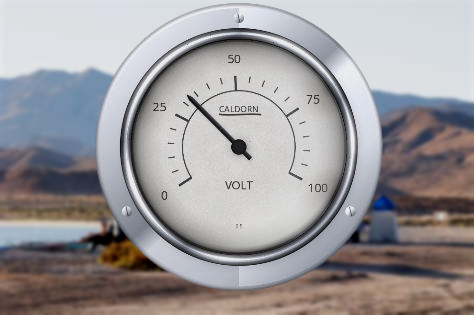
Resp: 32.5,V
